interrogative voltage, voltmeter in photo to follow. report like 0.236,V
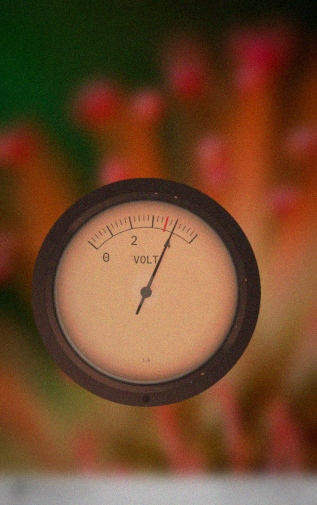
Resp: 4,V
